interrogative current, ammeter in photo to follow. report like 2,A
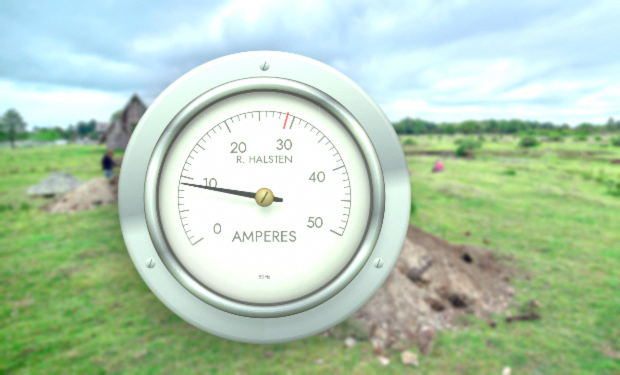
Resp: 9,A
